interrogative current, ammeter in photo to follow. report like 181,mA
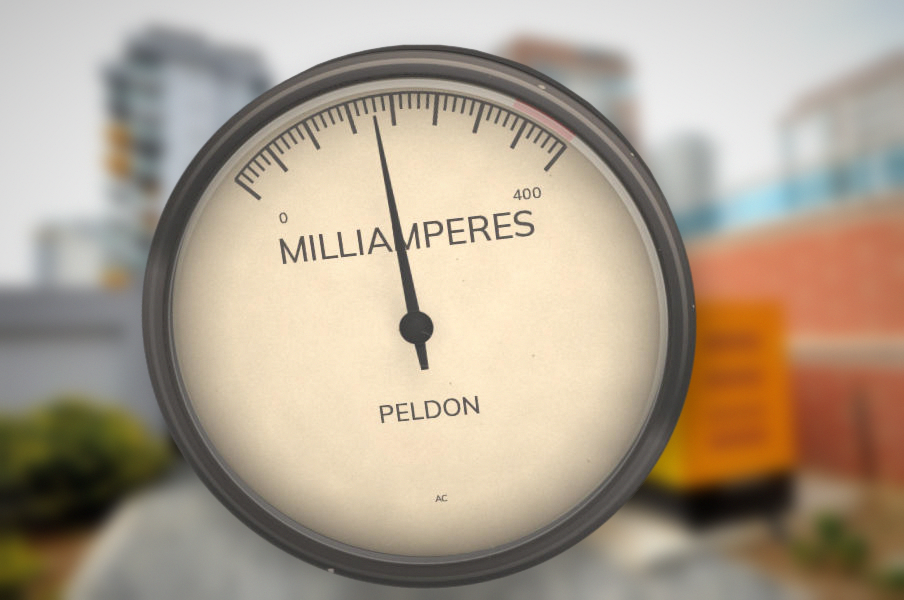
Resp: 180,mA
